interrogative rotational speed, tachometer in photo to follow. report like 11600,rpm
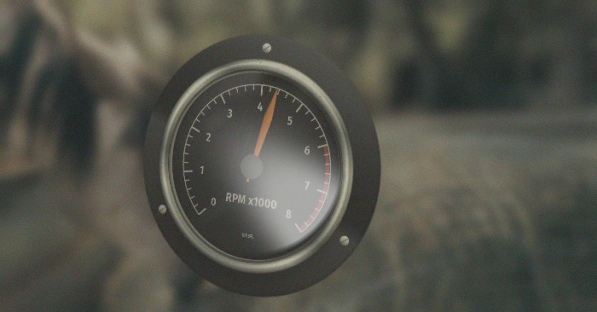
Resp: 4400,rpm
